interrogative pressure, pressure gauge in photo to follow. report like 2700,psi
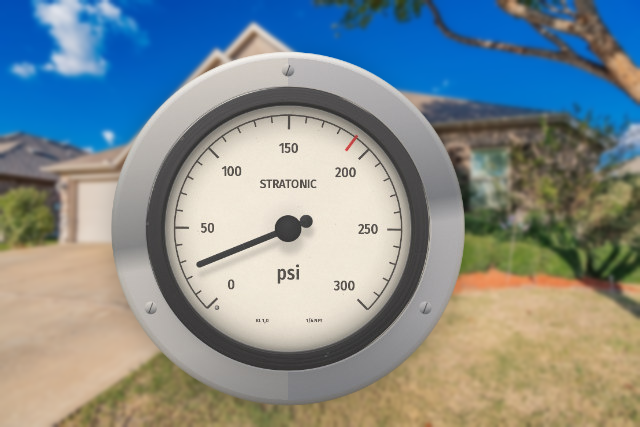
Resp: 25,psi
